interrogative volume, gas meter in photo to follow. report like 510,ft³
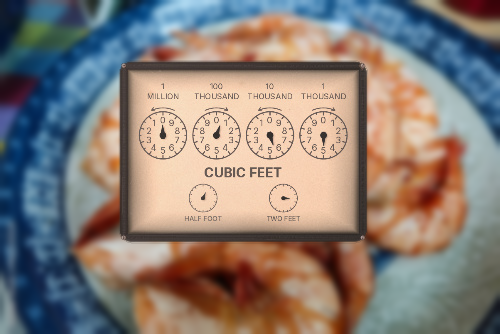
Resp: 5500,ft³
